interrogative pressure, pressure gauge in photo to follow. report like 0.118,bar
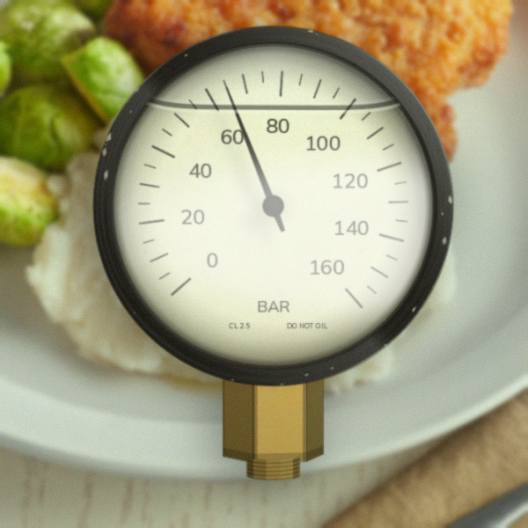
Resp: 65,bar
